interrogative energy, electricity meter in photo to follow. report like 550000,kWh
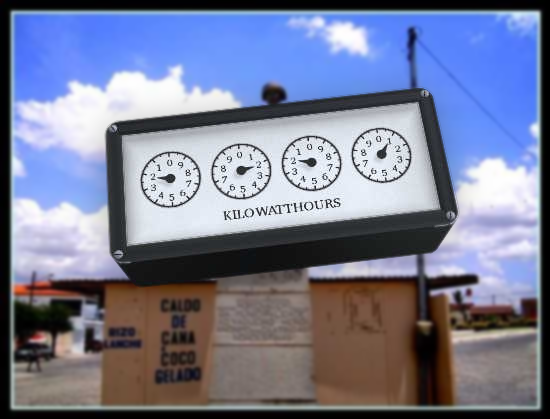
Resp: 2221,kWh
